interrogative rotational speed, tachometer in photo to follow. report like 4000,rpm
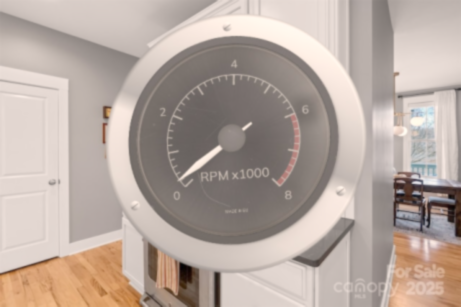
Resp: 200,rpm
